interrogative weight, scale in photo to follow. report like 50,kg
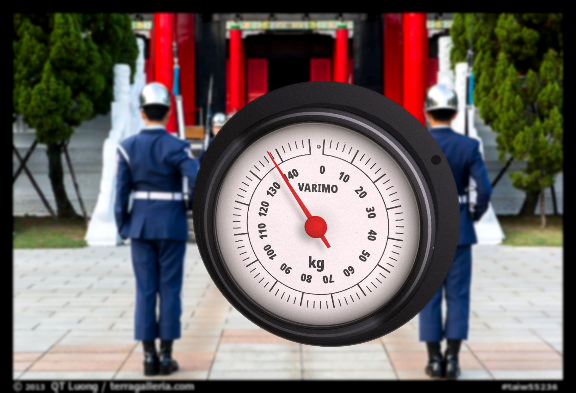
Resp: 138,kg
